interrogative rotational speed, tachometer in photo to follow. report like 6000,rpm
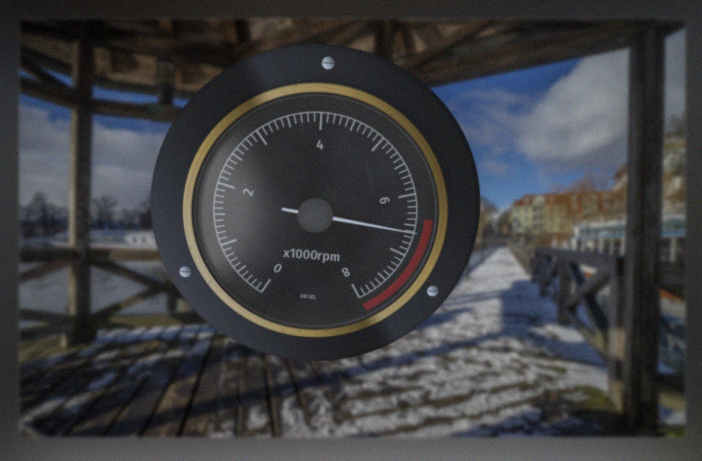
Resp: 6600,rpm
